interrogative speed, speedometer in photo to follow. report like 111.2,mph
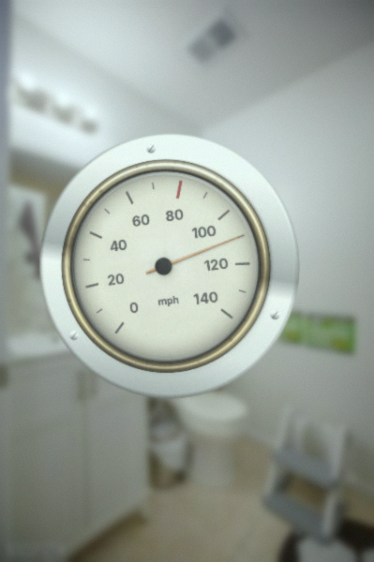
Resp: 110,mph
